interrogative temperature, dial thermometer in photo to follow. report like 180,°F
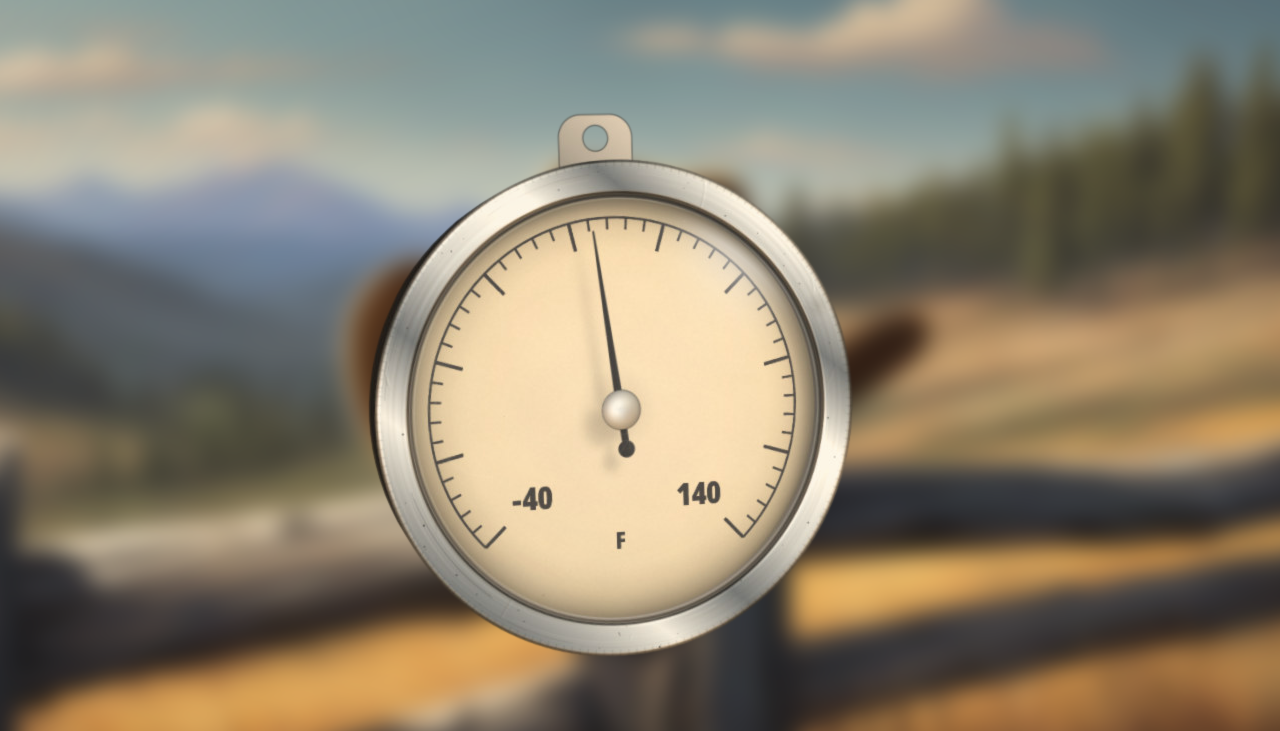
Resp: 44,°F
